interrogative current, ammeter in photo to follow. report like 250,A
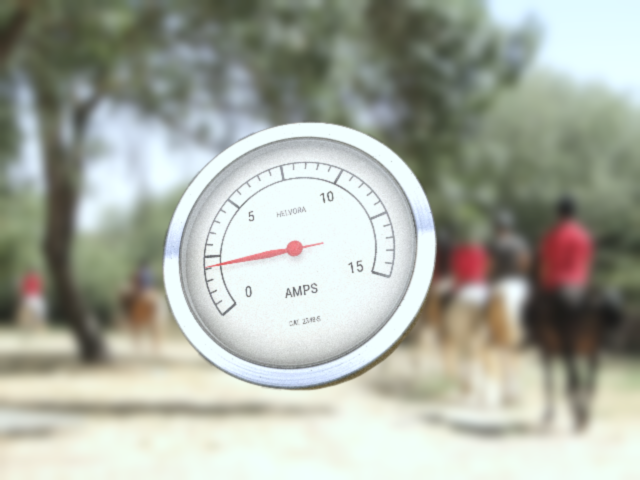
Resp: 2,A
